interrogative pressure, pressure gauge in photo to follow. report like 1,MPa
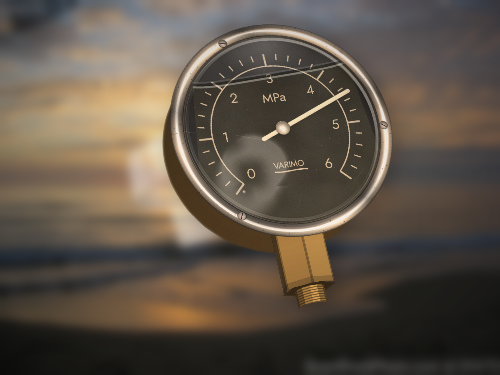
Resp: 4.5,MPa
